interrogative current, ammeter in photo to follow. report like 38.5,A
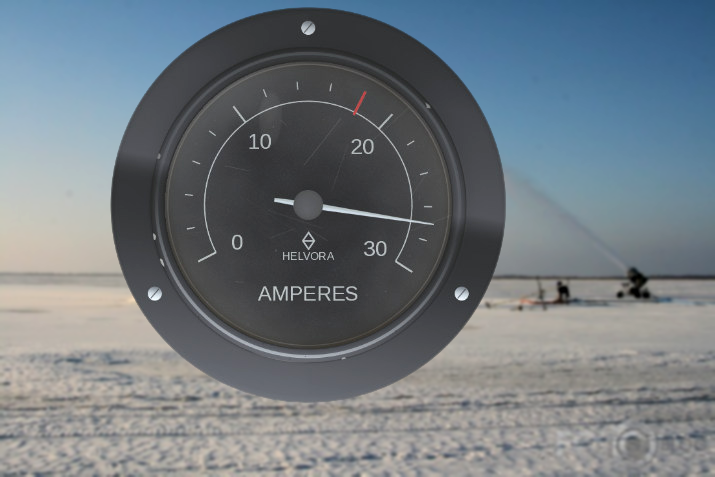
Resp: 27,A
